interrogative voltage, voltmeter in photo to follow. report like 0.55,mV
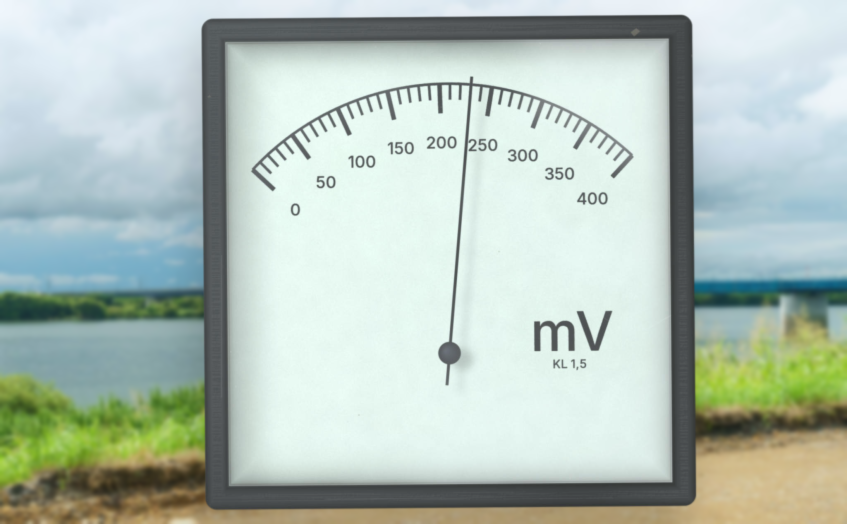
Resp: 230,mV
